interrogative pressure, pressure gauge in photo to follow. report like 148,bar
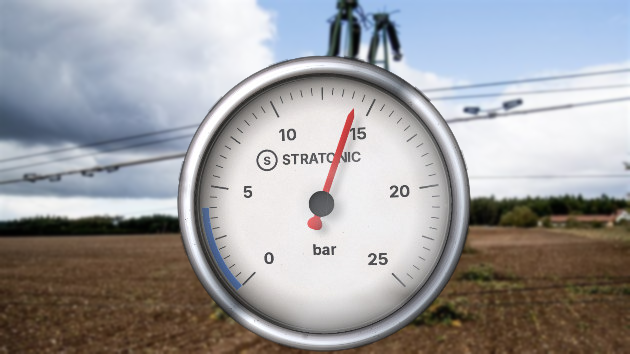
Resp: 14.25,bar
